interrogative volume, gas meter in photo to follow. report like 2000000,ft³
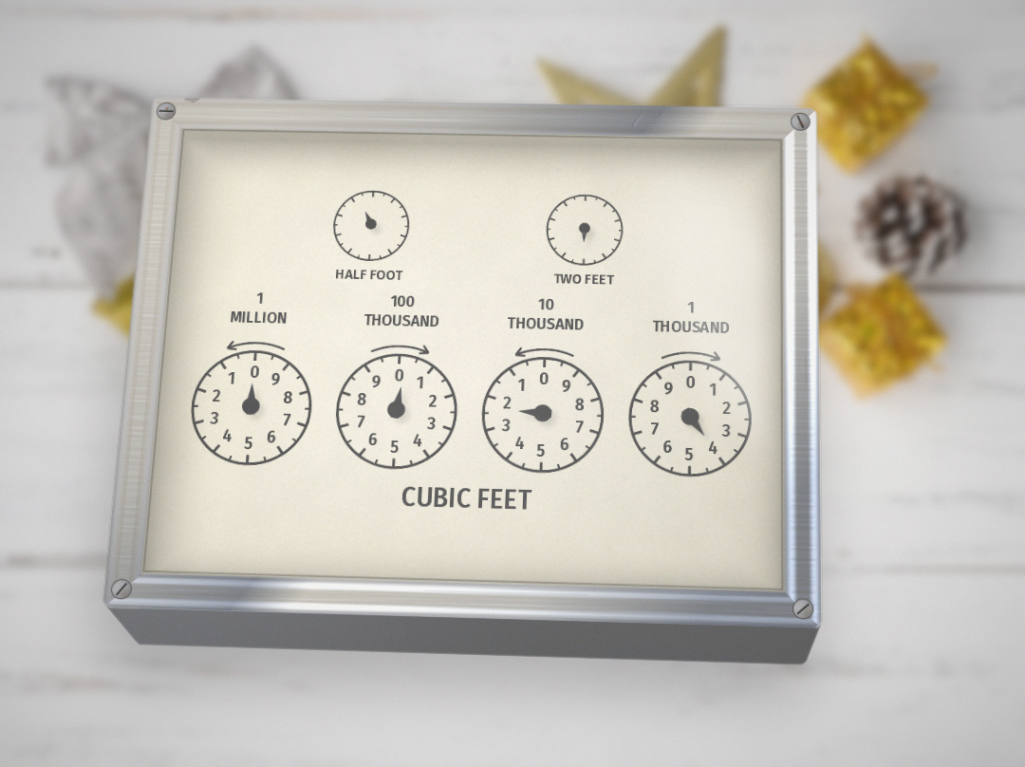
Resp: 2400,ft³
